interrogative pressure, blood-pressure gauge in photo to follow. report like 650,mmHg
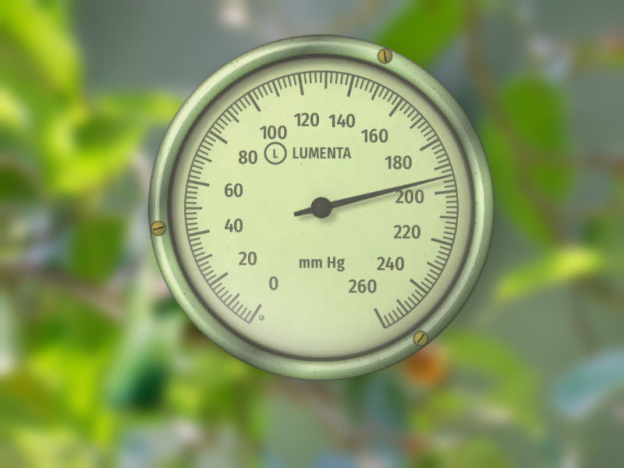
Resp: 194,mmHg
